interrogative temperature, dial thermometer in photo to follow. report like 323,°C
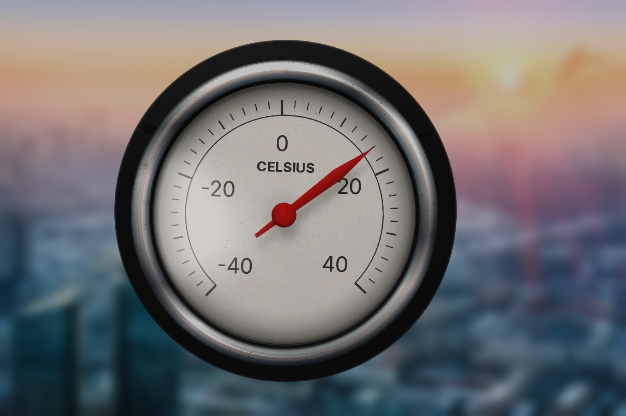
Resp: 16,°C
